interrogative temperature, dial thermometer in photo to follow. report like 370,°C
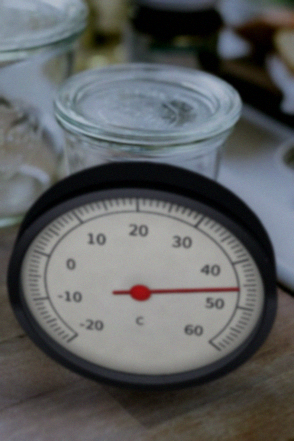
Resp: 45,°C
